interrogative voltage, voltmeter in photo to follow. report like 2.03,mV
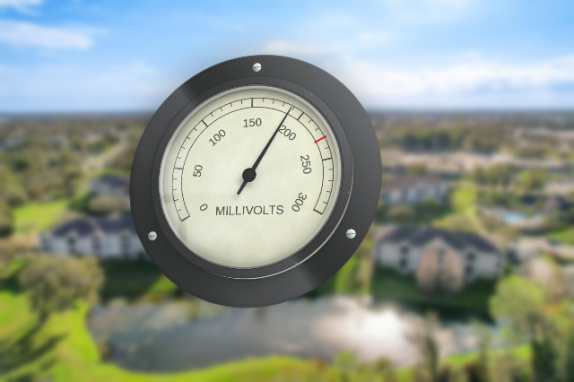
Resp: 190,mV
